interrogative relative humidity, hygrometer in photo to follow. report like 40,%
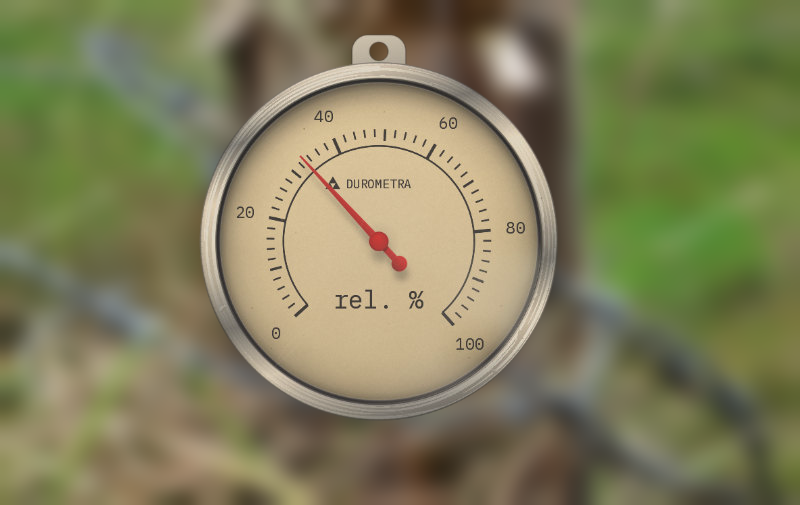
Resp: 33,%
